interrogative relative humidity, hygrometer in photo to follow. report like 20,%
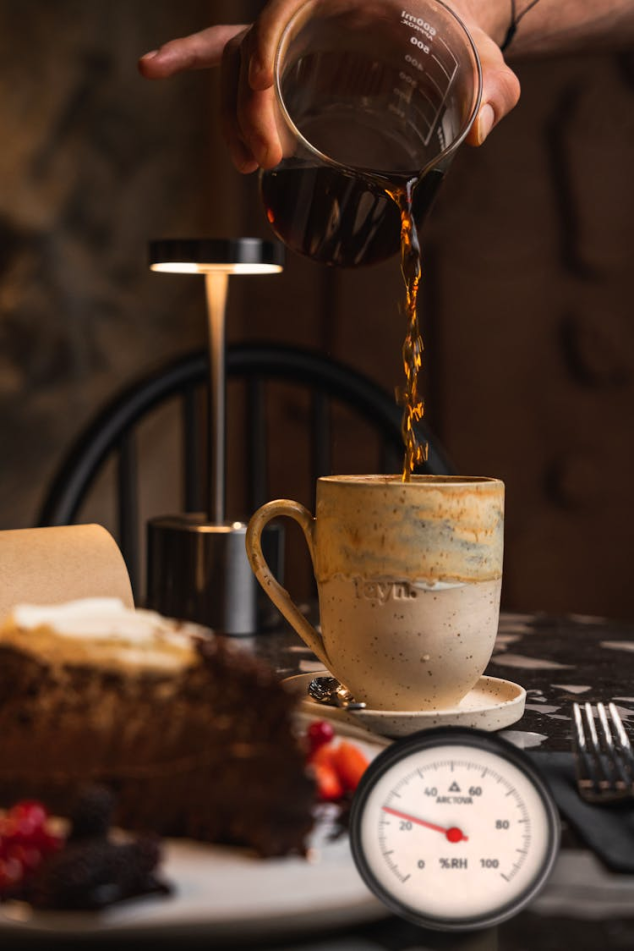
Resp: 25,%
